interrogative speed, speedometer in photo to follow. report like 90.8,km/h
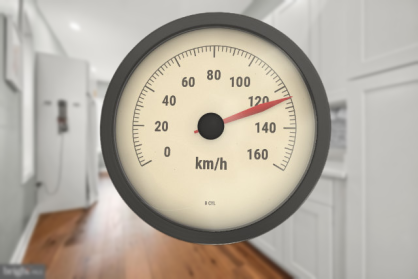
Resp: 126,km/h
